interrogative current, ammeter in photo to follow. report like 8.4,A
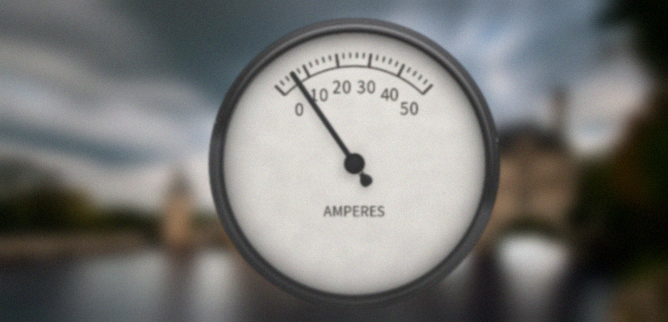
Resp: 6,A
